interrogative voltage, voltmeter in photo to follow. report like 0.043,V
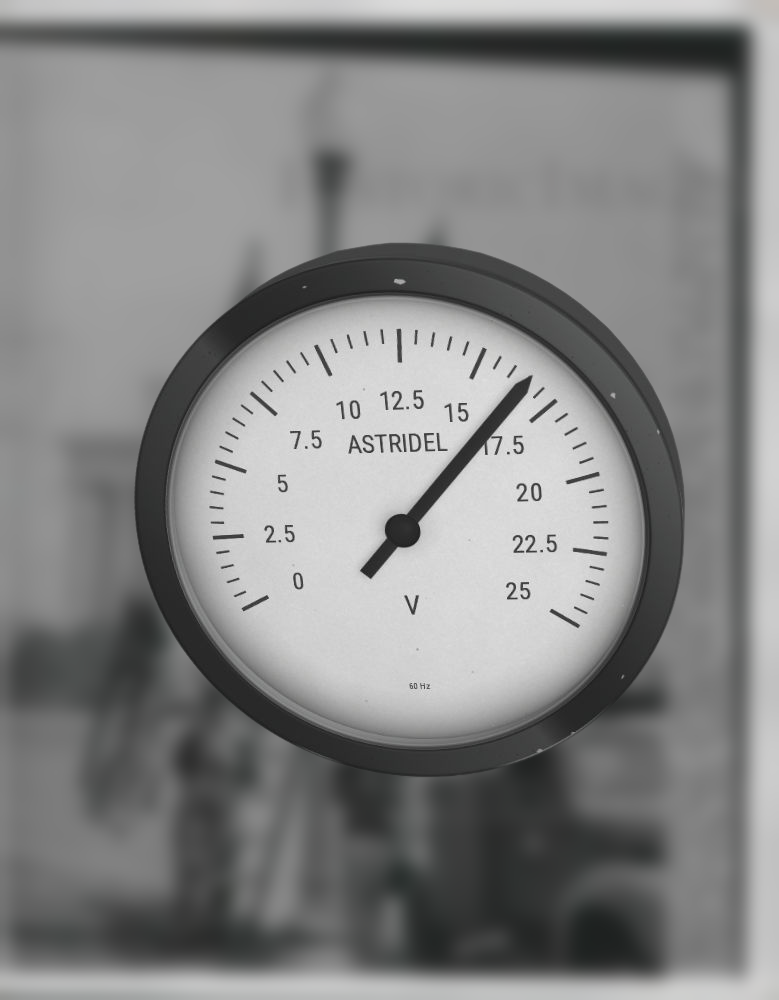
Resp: 16.5,V
